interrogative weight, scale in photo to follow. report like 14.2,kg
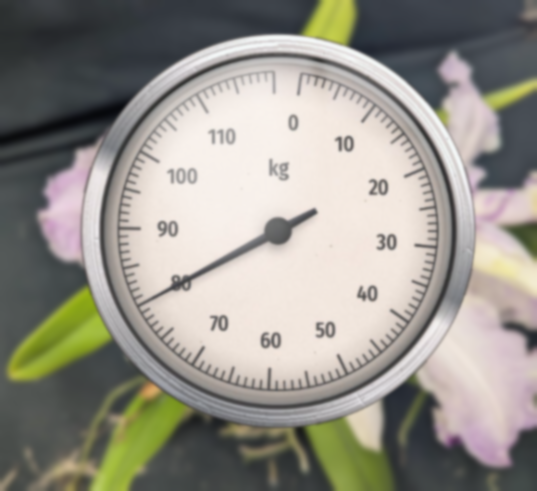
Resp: 80,kg
